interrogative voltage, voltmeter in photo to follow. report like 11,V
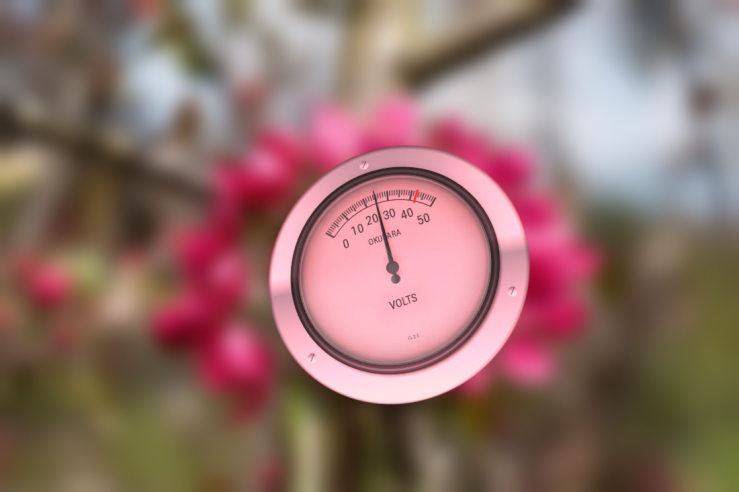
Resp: 25,V
